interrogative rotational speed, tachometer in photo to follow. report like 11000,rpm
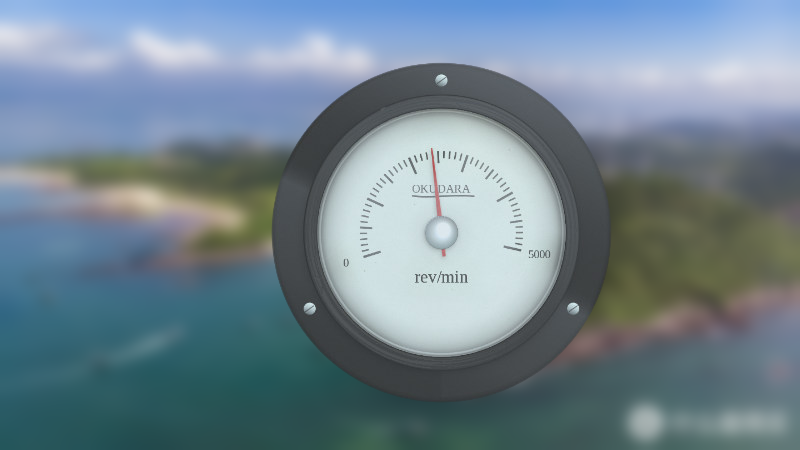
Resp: 2400,rpm
